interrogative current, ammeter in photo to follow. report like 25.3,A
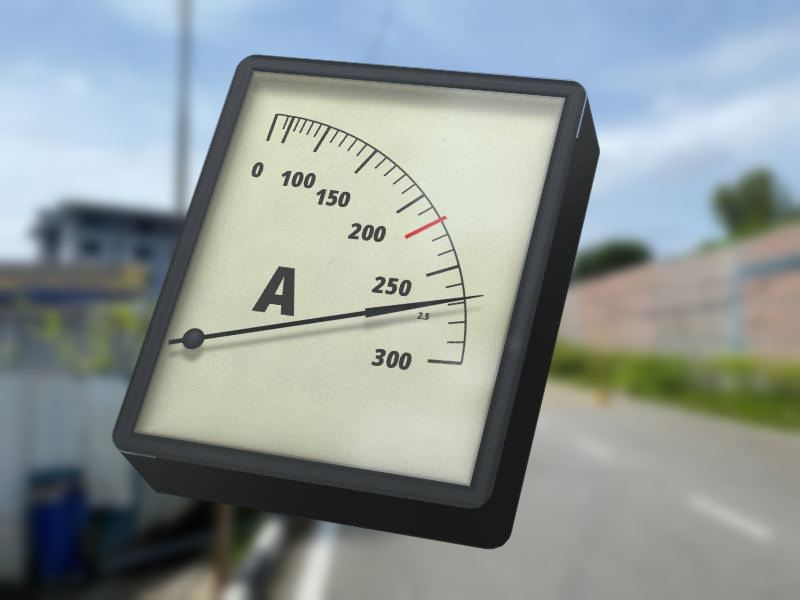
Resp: 270,A
